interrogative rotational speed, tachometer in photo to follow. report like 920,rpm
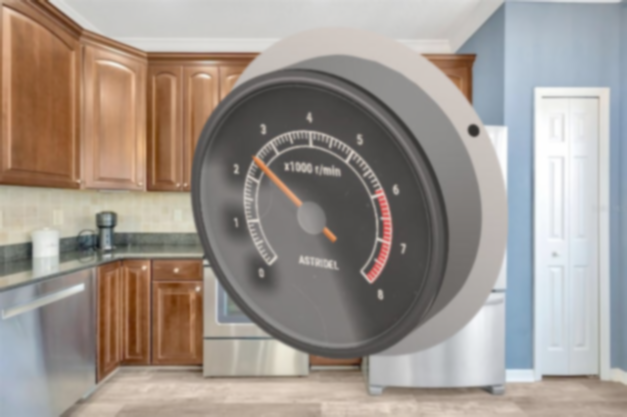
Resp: 2500,rpm
